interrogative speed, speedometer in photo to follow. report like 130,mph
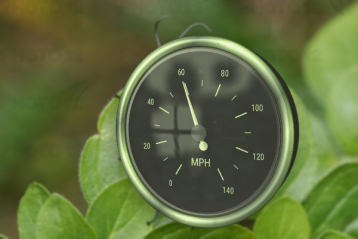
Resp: 60,mph
